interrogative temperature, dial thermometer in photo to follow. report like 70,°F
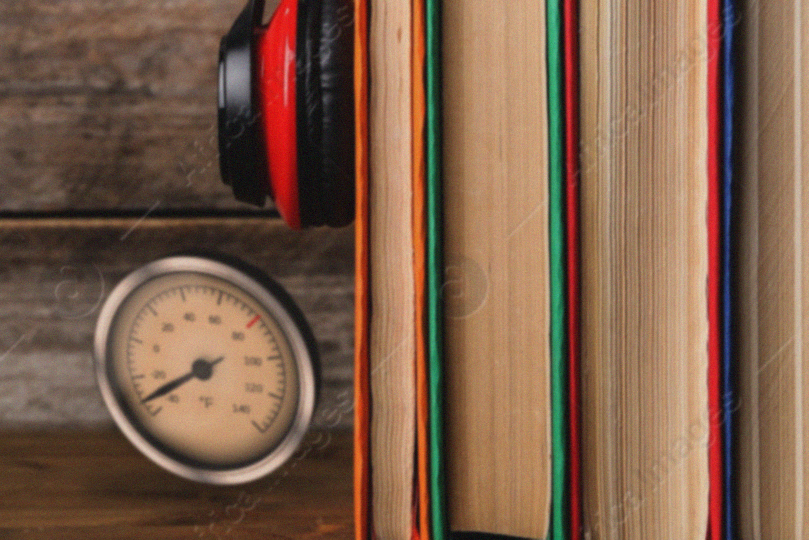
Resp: -32,°F
